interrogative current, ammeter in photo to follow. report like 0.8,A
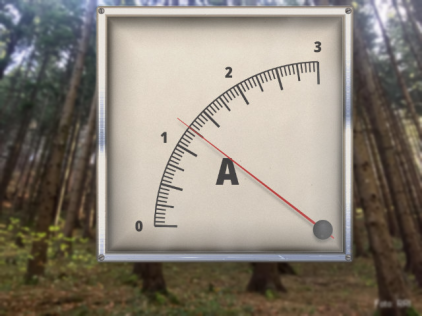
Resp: 1.25,A
